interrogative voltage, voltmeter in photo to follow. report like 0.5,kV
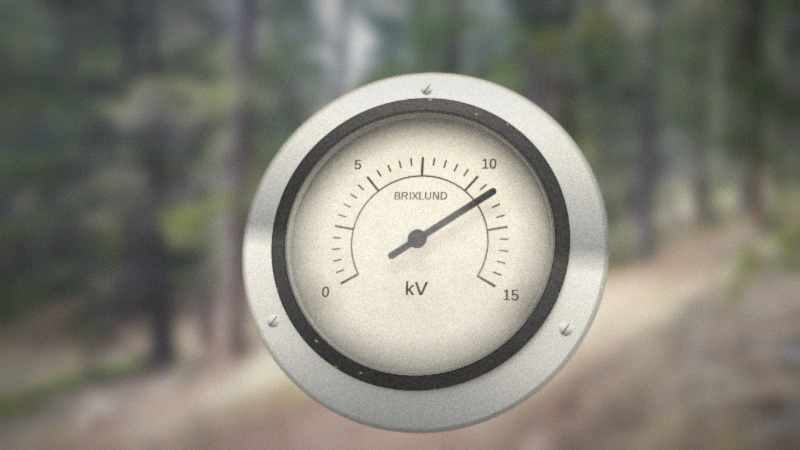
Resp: 11,kV
